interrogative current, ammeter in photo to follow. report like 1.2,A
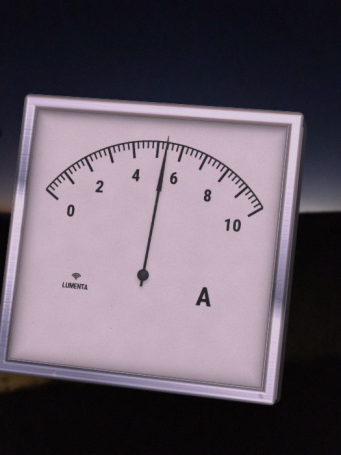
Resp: 5.4,A
